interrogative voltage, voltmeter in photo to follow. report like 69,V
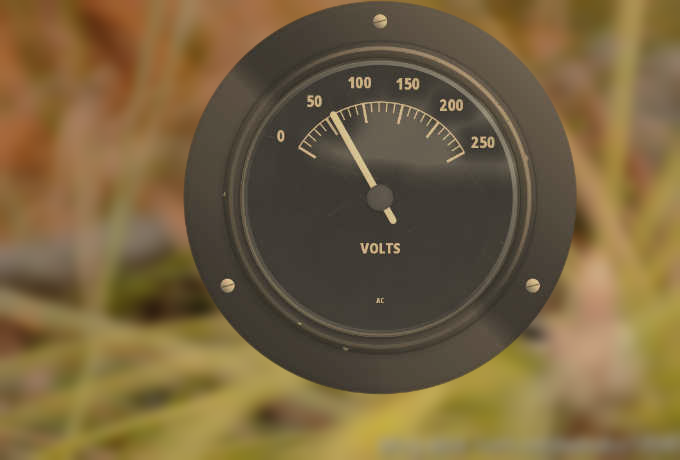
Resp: 60,V
